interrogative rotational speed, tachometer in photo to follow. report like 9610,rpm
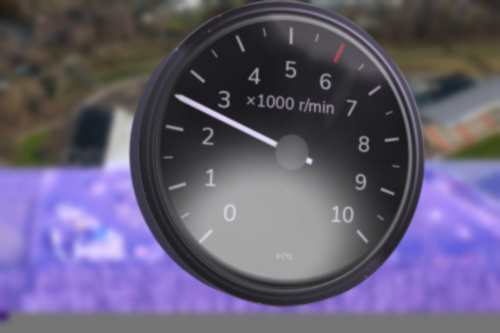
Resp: 2500,rpm
